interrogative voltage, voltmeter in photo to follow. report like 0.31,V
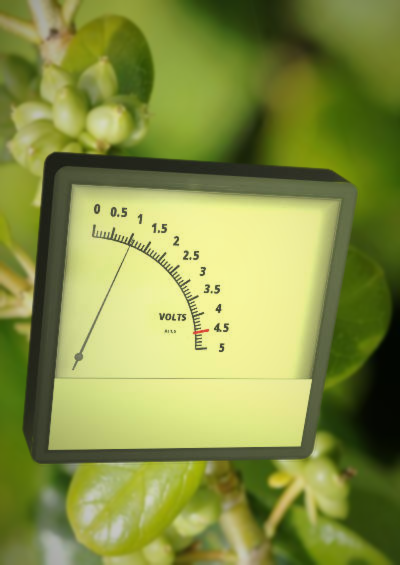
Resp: 1,V
